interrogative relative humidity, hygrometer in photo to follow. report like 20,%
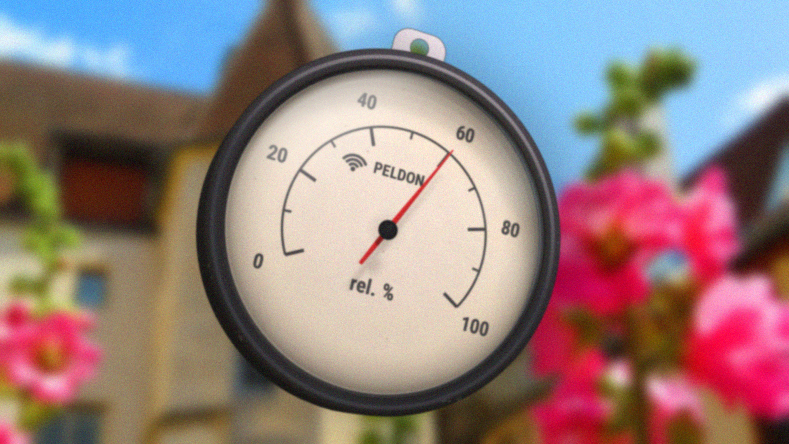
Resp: 60,%
